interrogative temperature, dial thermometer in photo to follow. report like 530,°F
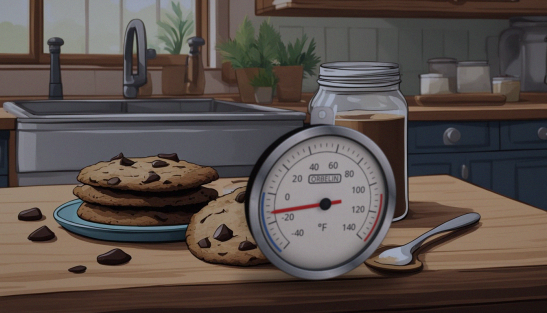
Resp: -12,°F
